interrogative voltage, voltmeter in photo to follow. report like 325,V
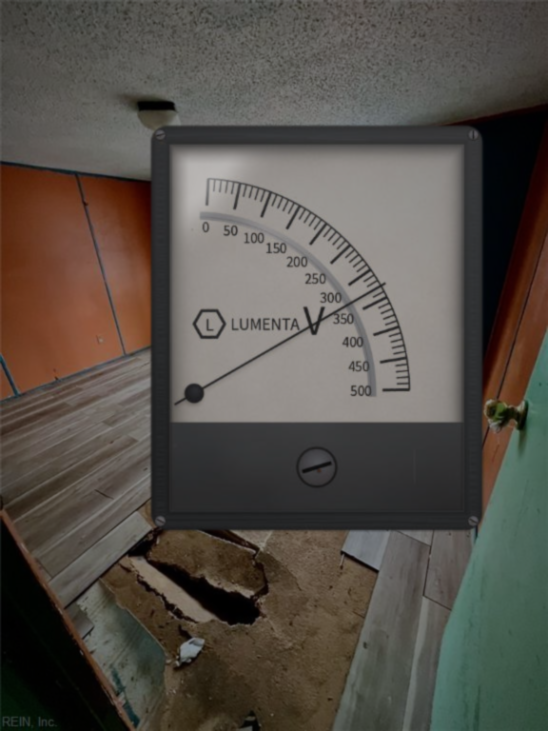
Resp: 330,V
